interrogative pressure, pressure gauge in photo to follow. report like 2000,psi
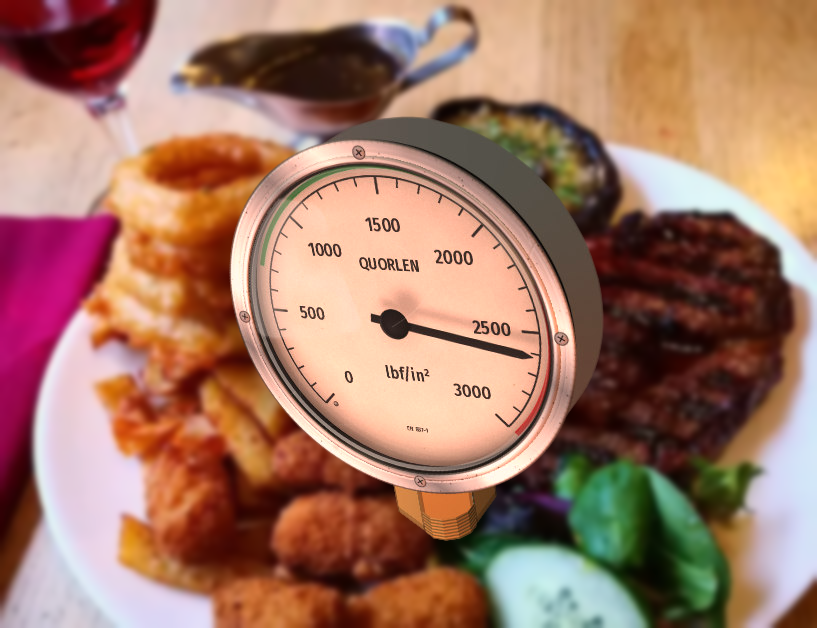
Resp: 2600,psi
